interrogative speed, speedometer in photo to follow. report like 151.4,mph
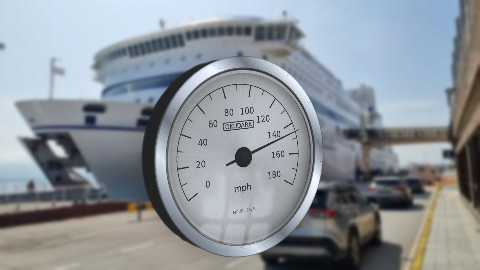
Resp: 145,mph
